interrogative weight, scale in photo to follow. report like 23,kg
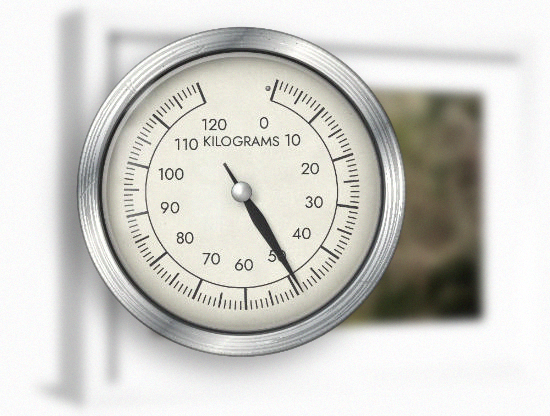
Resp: 49,kg
